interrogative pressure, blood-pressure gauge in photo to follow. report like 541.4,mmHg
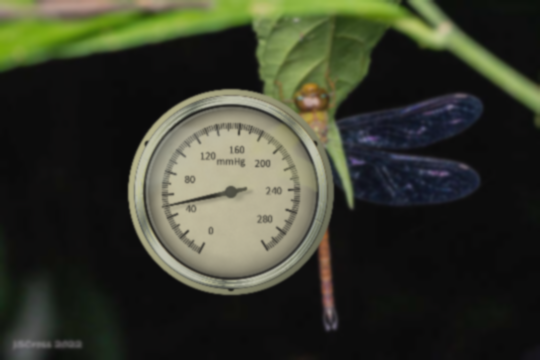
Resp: 50,mmHg
